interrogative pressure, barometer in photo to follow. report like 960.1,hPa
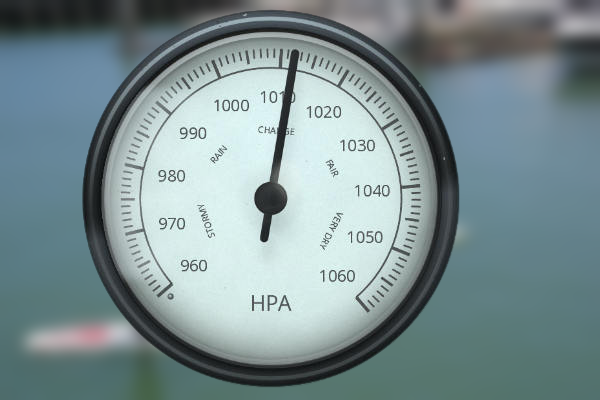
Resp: 1012,hPa
